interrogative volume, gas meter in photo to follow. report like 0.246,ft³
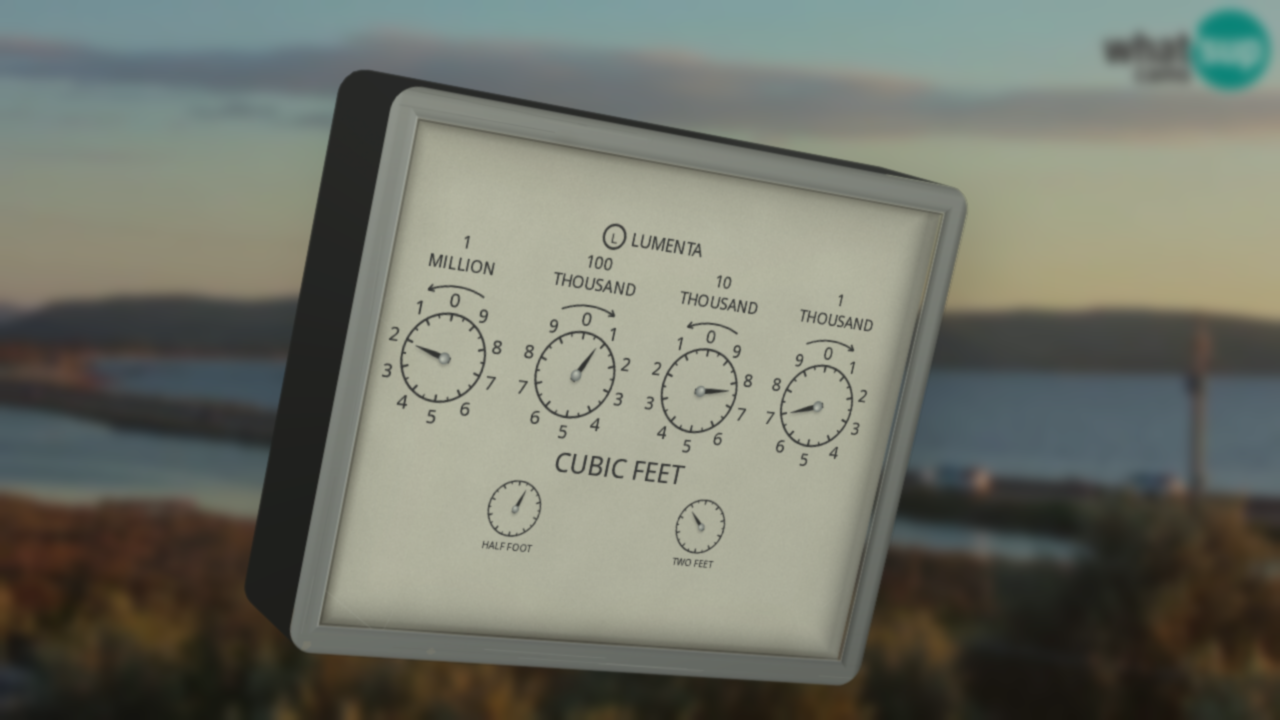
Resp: 207700,ft³
